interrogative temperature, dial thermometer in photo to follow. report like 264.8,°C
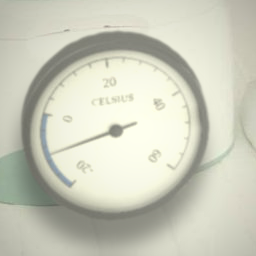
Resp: -10,°C
